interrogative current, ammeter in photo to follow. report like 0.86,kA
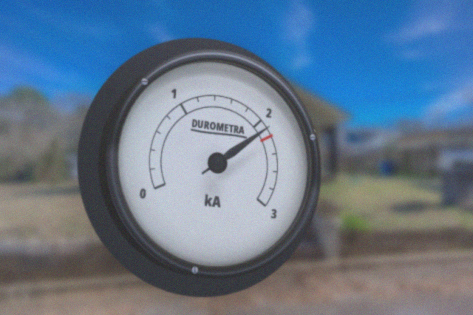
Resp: 2.1,kA
